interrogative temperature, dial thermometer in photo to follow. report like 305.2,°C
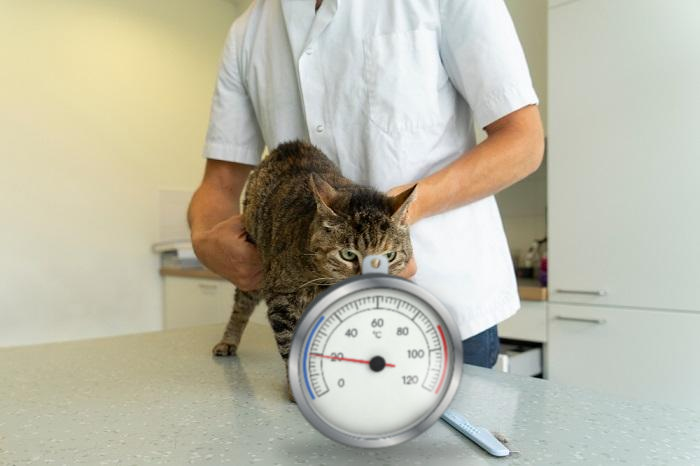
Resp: 20,°C
